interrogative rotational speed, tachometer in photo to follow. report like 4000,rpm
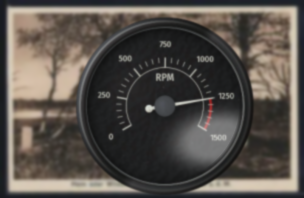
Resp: 1250,rpm
